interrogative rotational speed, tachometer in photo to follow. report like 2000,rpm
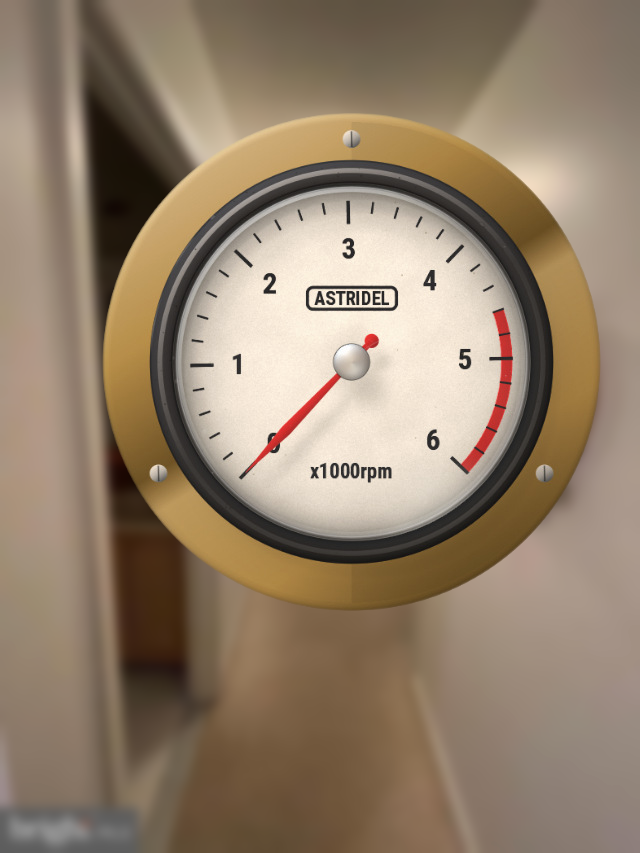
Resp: 0,rpm
